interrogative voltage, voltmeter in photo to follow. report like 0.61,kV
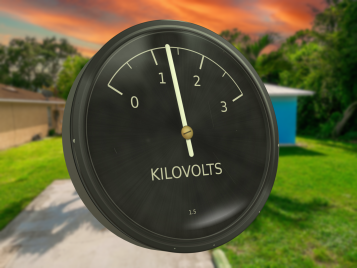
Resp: 1.25,kV
